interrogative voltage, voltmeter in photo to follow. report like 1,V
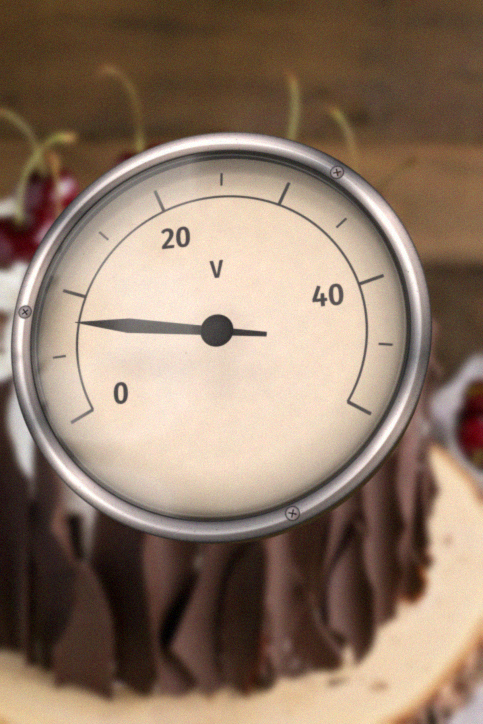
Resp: 7.5,V
